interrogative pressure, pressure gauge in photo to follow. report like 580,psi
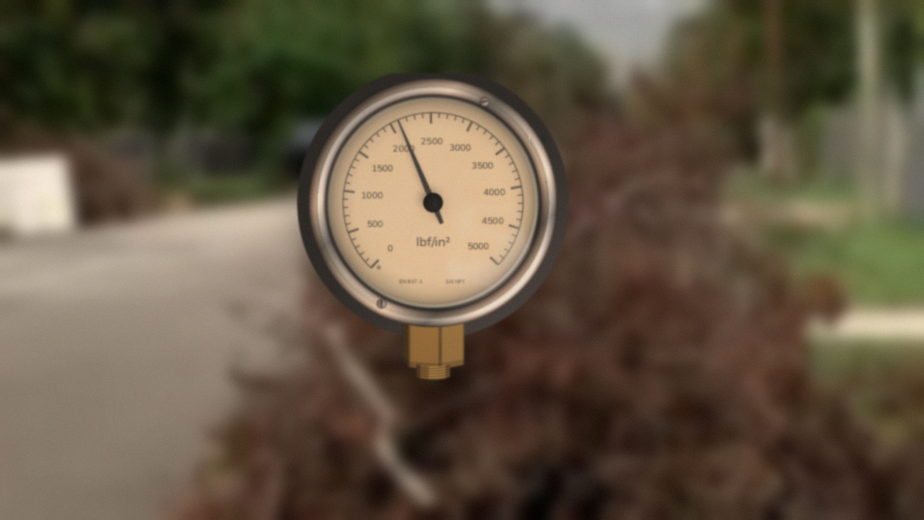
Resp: 2100,psi
